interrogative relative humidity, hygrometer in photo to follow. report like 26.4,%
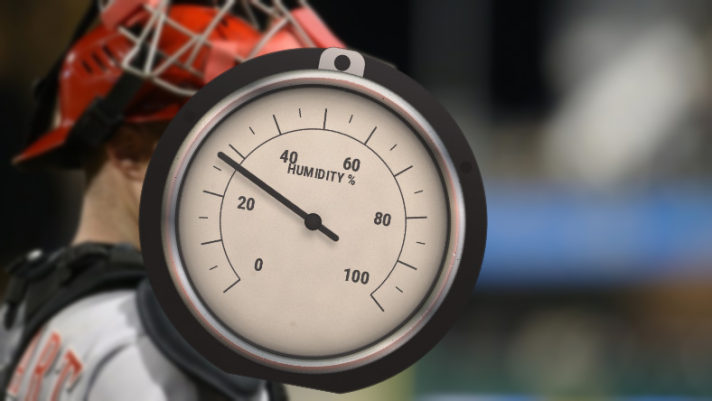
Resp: 27.5,%
